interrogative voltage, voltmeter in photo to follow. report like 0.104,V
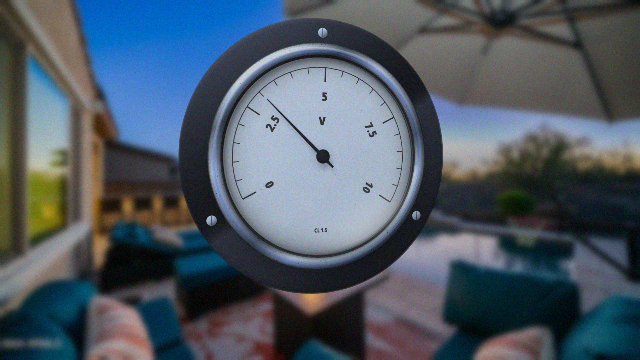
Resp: 3,V
